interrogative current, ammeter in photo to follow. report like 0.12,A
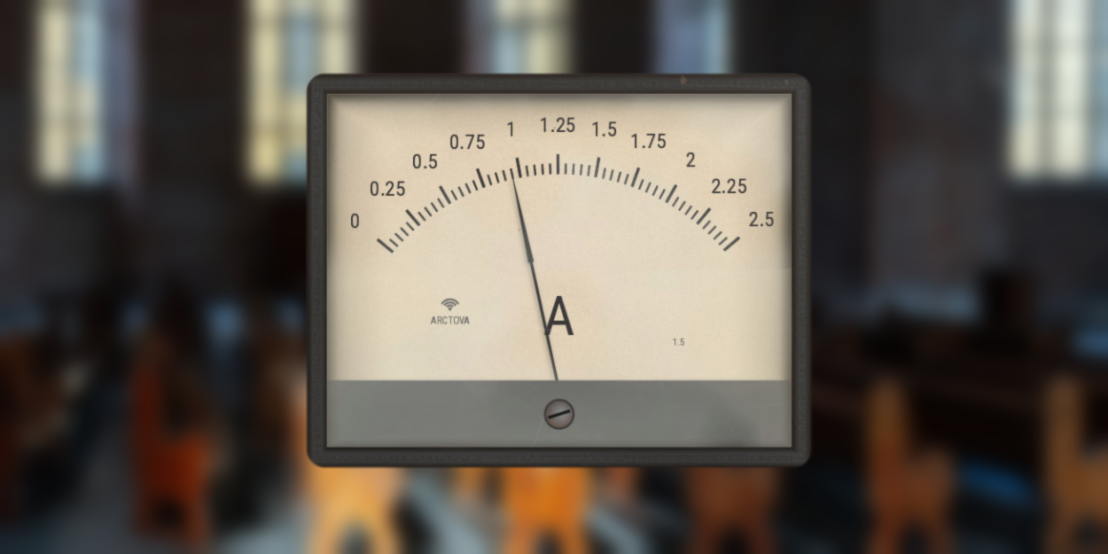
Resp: 0.95,A
